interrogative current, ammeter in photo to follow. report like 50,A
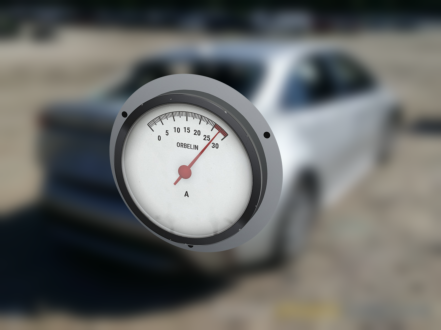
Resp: 27.5,A
